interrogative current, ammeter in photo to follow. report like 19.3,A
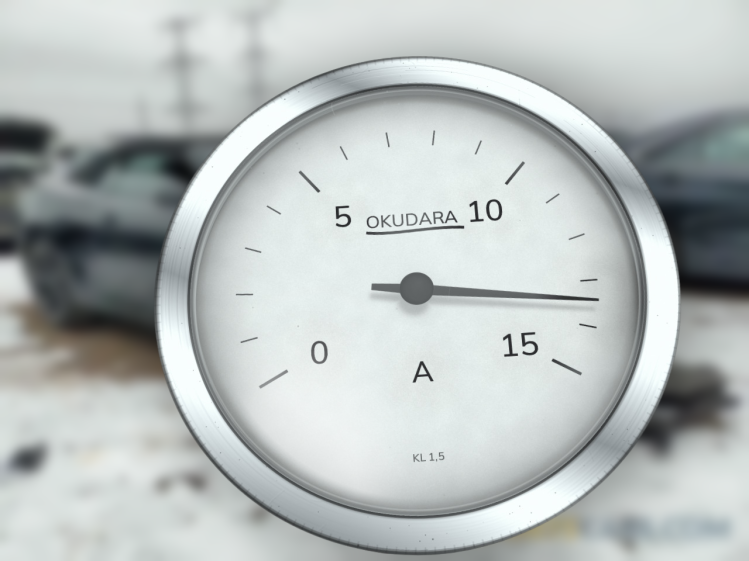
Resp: 13.5,A
